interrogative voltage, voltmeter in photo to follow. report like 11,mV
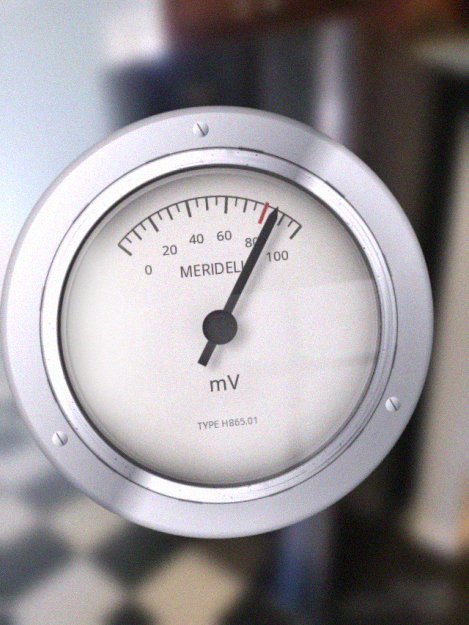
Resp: 85,mV
